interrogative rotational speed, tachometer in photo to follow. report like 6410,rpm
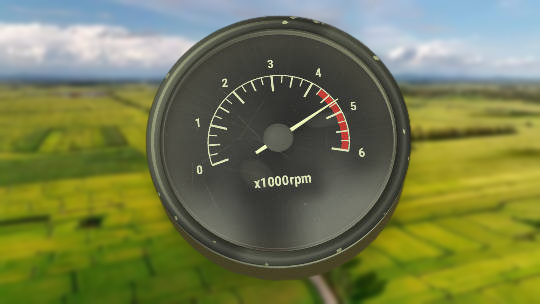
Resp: 4750,rpm
